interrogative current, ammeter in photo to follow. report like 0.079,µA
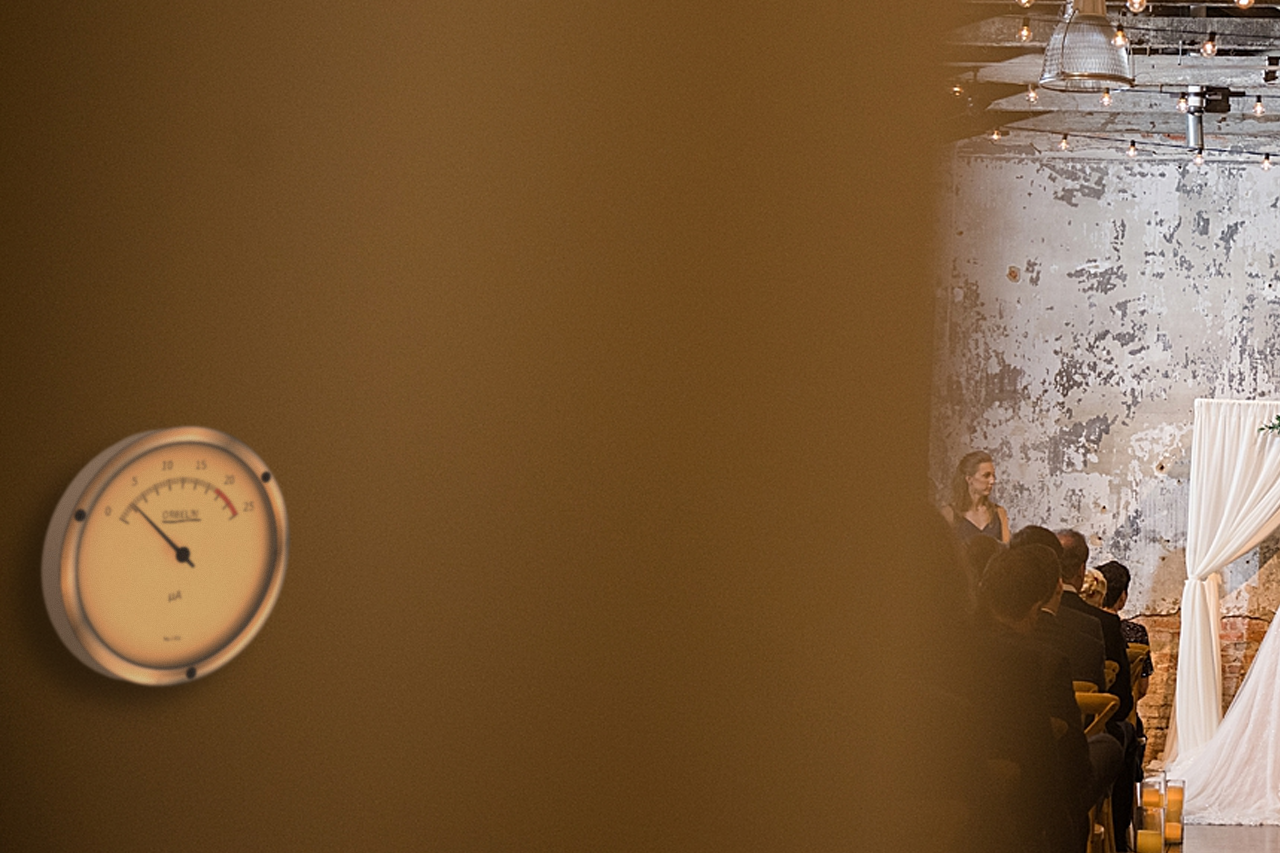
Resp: 2.5,µA
